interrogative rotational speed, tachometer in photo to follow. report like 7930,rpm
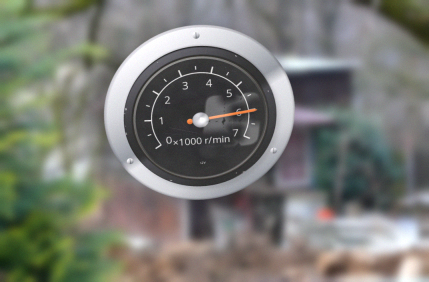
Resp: 6000,rpm
